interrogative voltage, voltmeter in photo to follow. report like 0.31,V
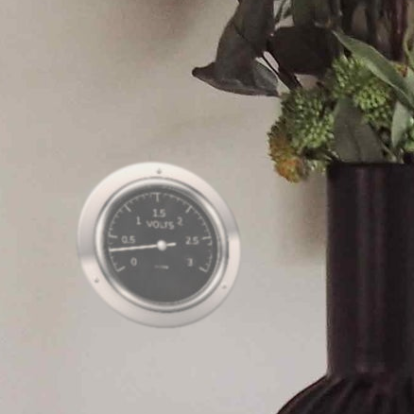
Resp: 0.3,V
